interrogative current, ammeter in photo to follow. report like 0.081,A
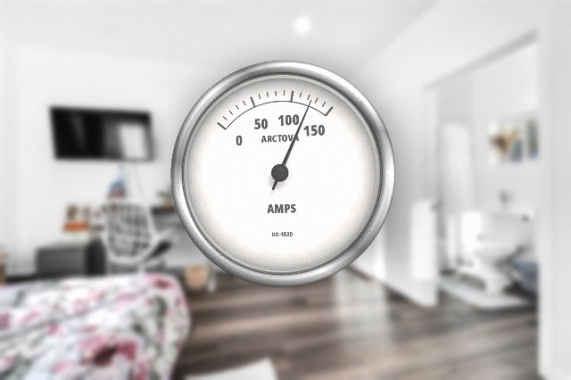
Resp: 125,A
